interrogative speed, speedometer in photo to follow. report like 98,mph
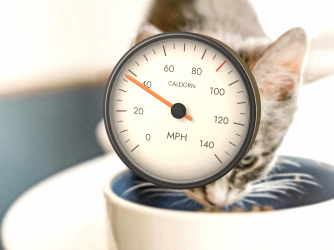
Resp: 37.5,mph
